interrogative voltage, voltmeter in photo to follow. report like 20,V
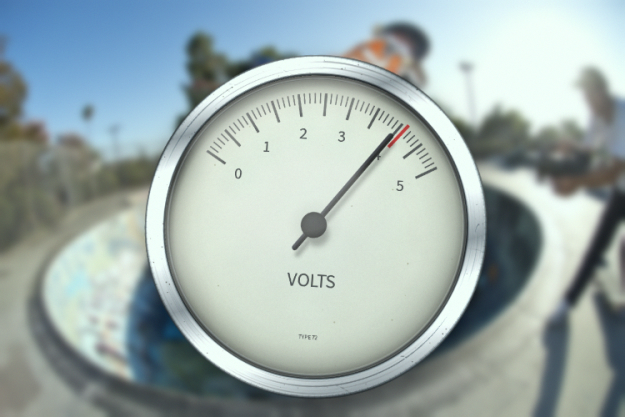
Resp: 4,V
